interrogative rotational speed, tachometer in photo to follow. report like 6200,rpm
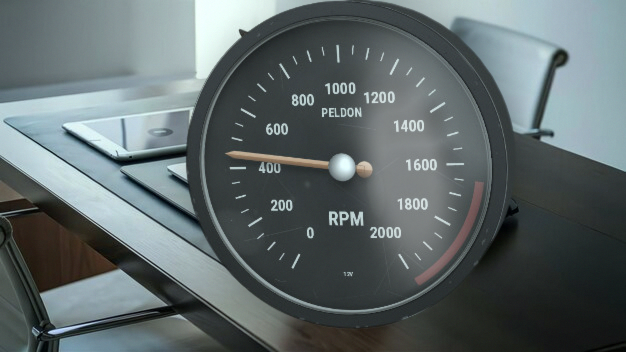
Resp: 450,rpm
